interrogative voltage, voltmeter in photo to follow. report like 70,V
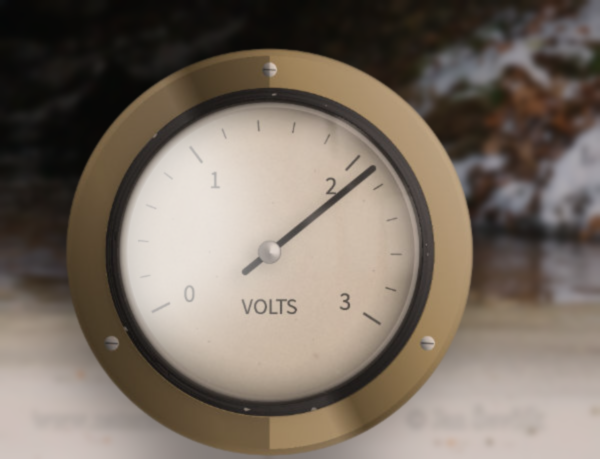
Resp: 2.1,V
